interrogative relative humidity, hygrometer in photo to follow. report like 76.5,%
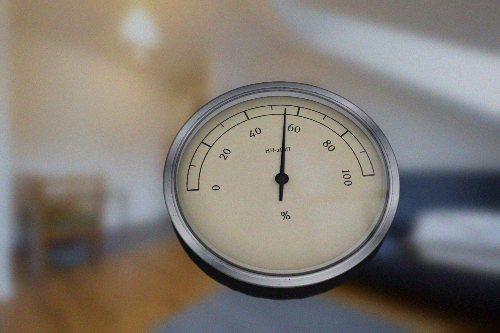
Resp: 55,%
